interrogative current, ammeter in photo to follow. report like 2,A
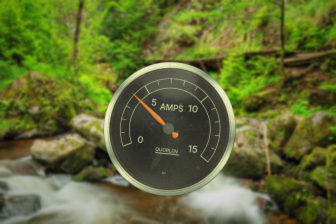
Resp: 4,A
